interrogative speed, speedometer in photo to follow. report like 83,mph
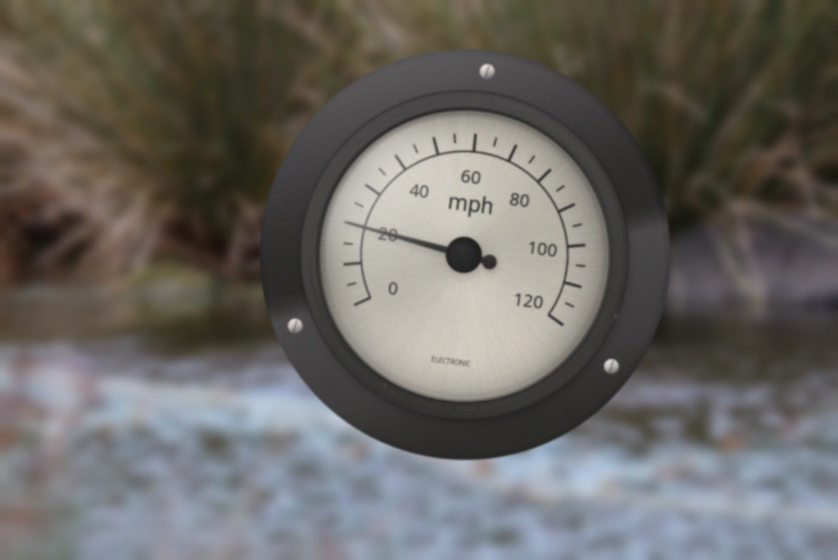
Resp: 20,mph
